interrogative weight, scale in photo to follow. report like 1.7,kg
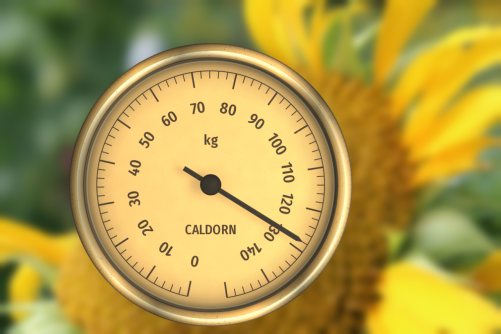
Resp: 128,kg
